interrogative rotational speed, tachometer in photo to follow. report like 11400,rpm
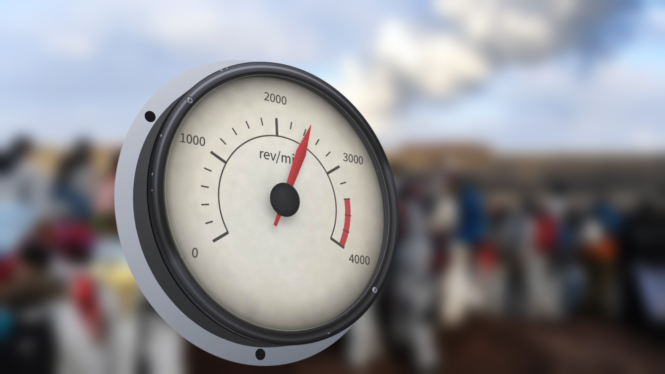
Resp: 2400,rpm
